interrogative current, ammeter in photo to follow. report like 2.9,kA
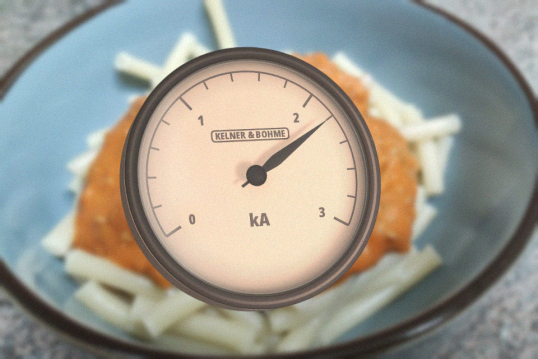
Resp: 2.2,kA
